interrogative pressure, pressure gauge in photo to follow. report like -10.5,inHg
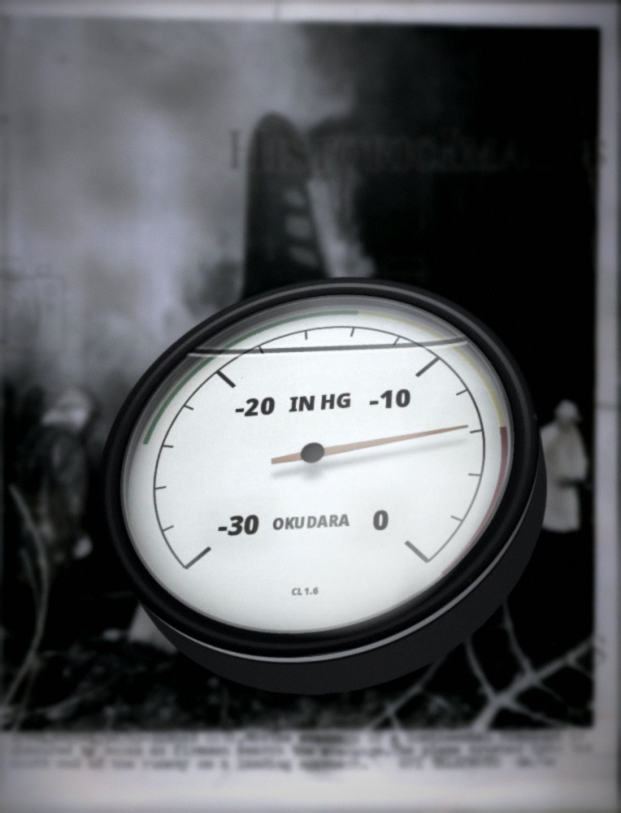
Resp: -6,inHg
